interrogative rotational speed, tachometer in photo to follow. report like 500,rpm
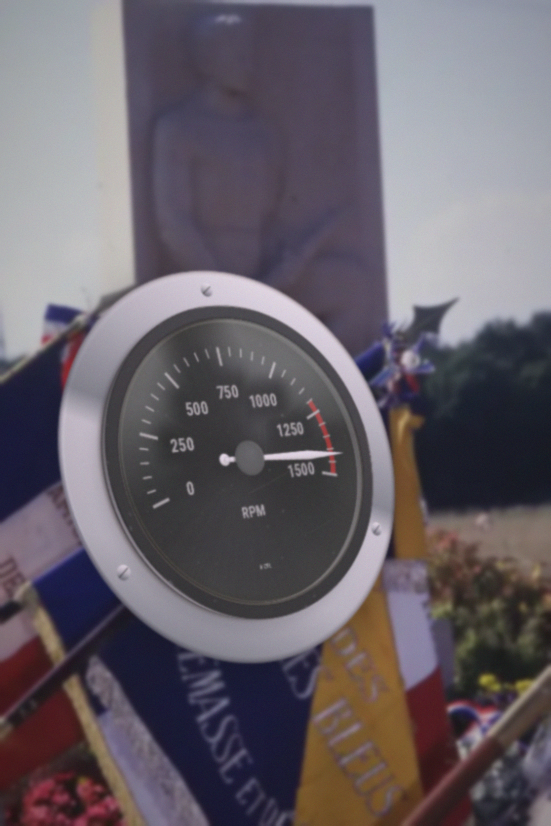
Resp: 1425,rpm
